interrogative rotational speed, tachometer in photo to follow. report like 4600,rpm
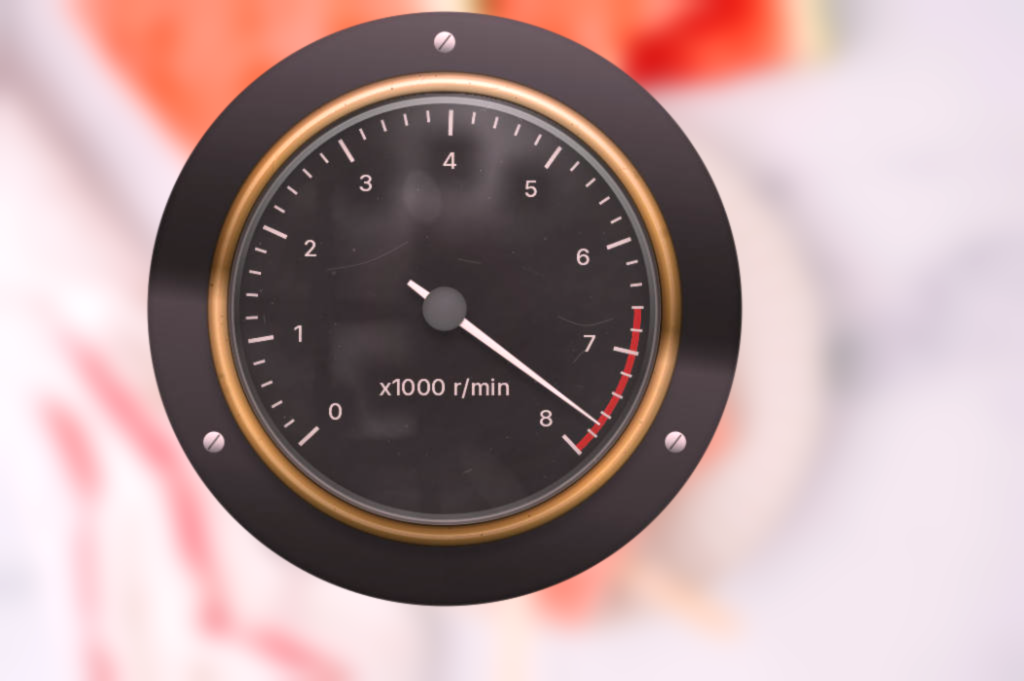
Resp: 7700,rpm
